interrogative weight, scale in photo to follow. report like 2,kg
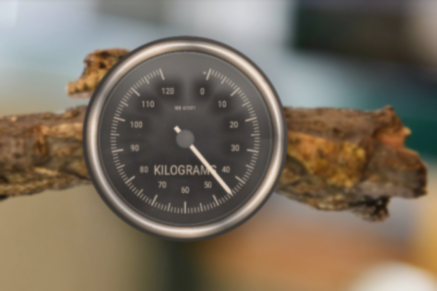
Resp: 45,kg
